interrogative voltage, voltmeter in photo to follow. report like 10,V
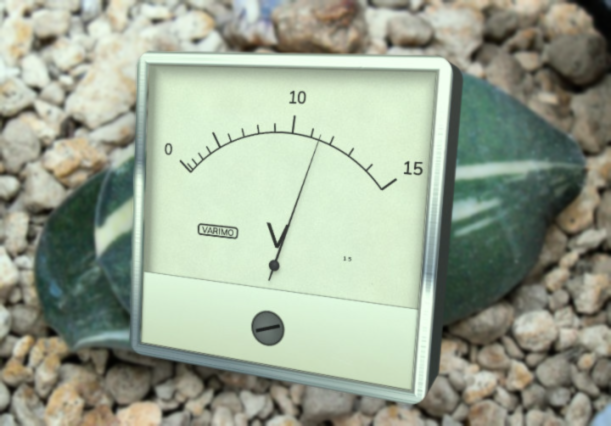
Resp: 11.5,V
